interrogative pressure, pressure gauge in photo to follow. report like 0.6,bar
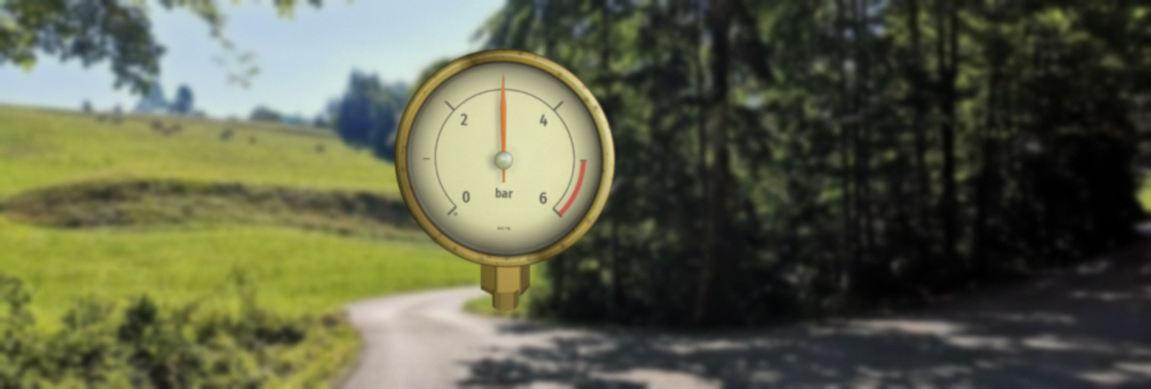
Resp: 3,bar
